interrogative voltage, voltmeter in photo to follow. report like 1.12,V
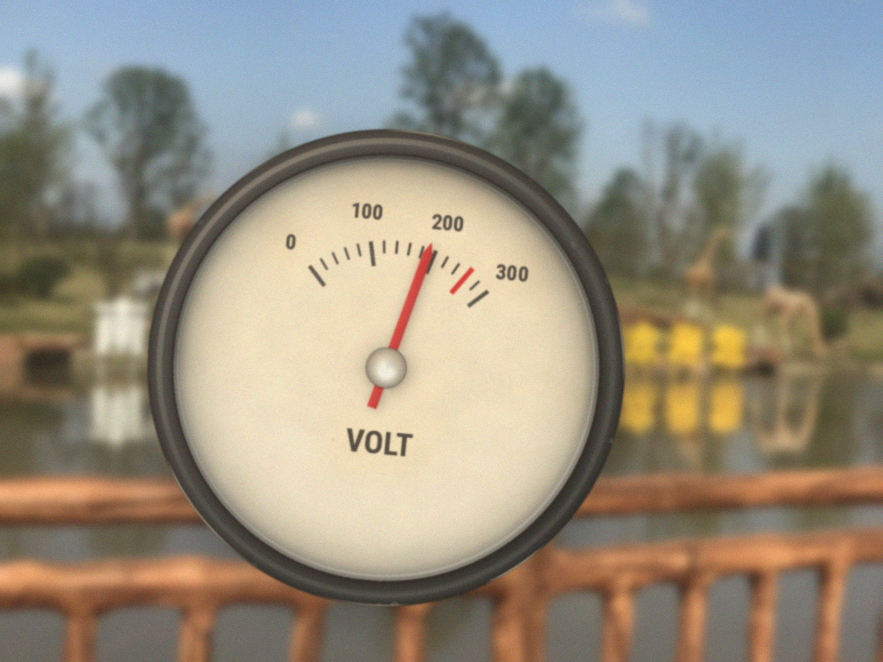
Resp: 190,V
